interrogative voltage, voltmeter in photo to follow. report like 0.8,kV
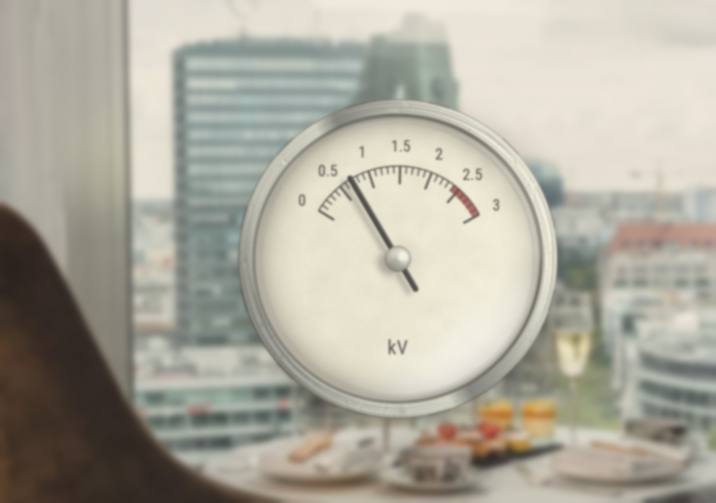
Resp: 0.7,kV
